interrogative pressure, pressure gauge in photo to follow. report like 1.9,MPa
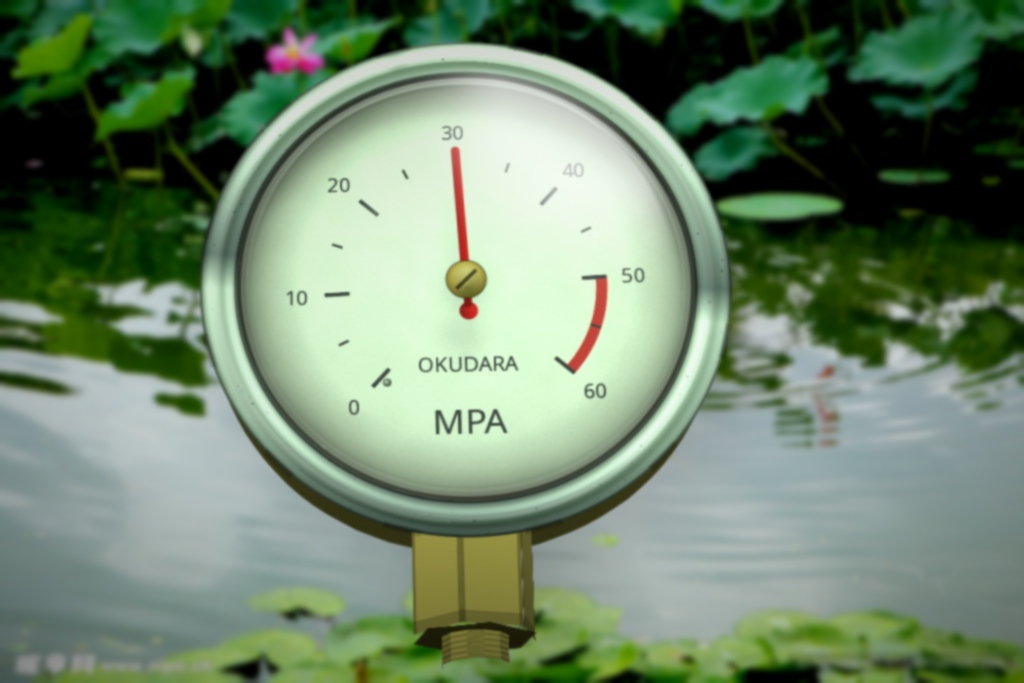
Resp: 30,MPa
